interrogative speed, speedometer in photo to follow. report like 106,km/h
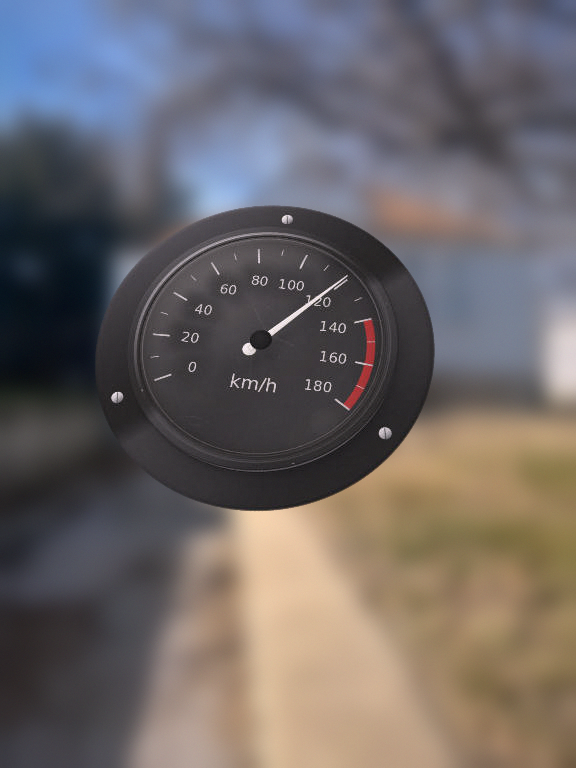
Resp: 120,km/h
